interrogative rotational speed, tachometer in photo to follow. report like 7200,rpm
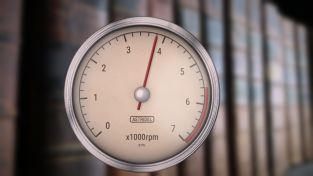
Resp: 3800,rpm
